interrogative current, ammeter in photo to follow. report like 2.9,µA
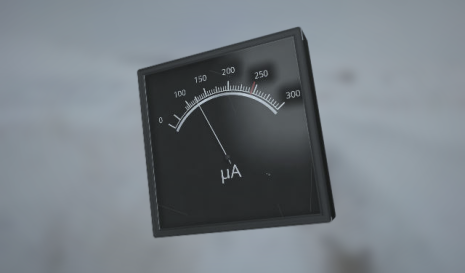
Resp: 125,µA
